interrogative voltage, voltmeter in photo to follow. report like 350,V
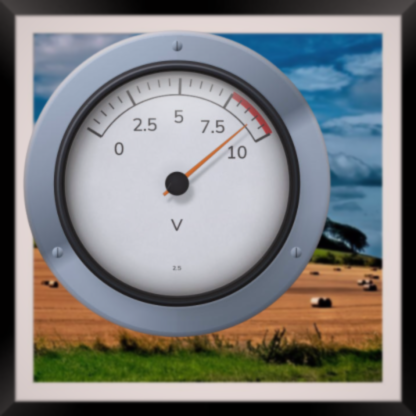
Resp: 9,V
